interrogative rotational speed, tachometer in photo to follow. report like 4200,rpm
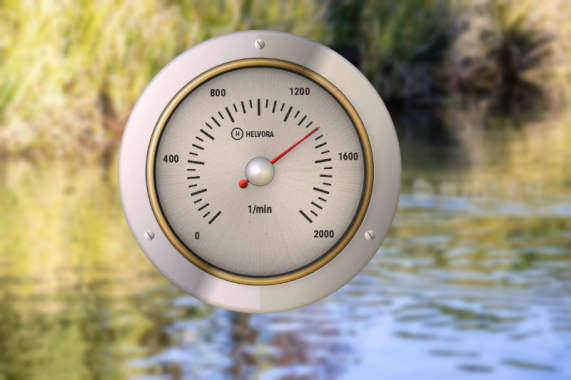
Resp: 1400,rpm
